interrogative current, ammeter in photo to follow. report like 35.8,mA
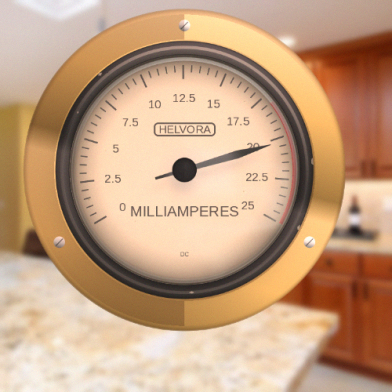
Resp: 20.25,mA
